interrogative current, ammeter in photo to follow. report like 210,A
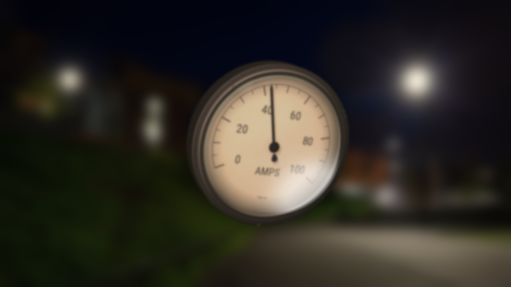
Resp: 42.5,A
